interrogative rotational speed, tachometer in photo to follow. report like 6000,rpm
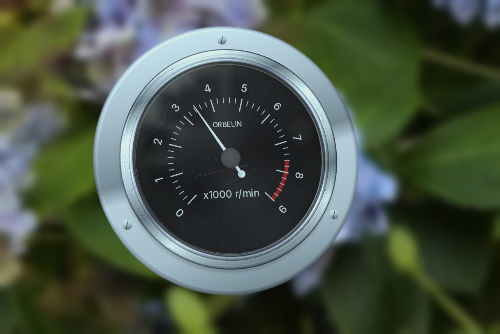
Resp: 3400,rpm
